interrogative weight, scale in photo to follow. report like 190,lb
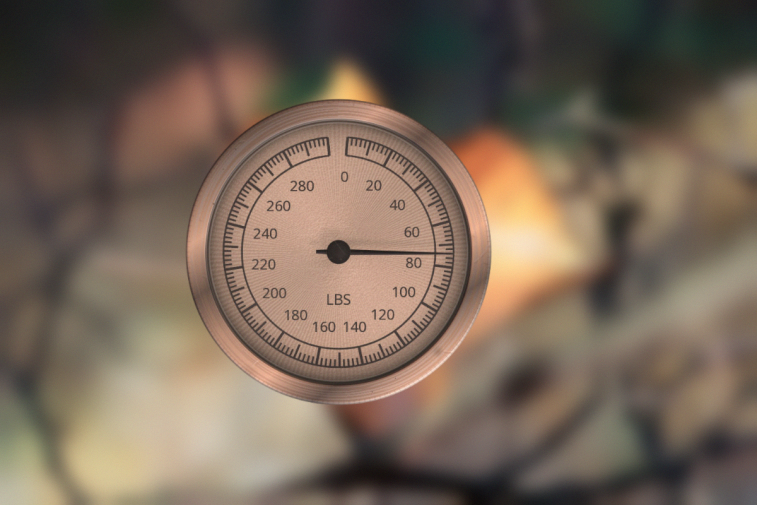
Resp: 74,lb
